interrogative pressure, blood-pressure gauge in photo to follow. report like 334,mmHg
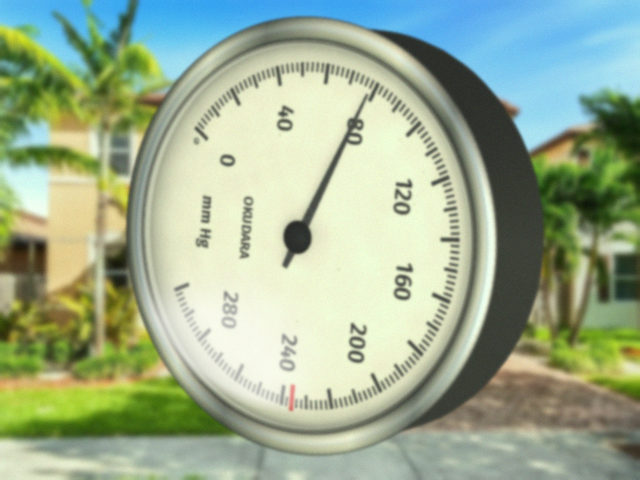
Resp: 80,mmHg
